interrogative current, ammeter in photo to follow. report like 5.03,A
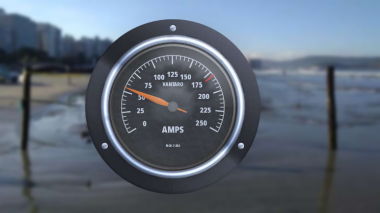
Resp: 55,A
